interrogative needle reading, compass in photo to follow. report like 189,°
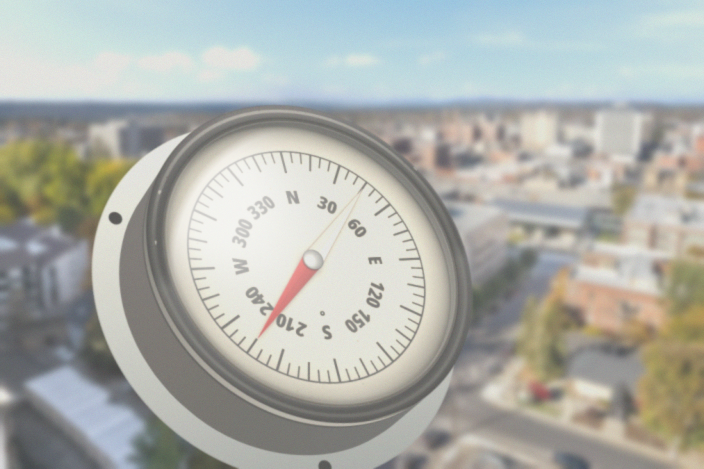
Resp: 225,°
